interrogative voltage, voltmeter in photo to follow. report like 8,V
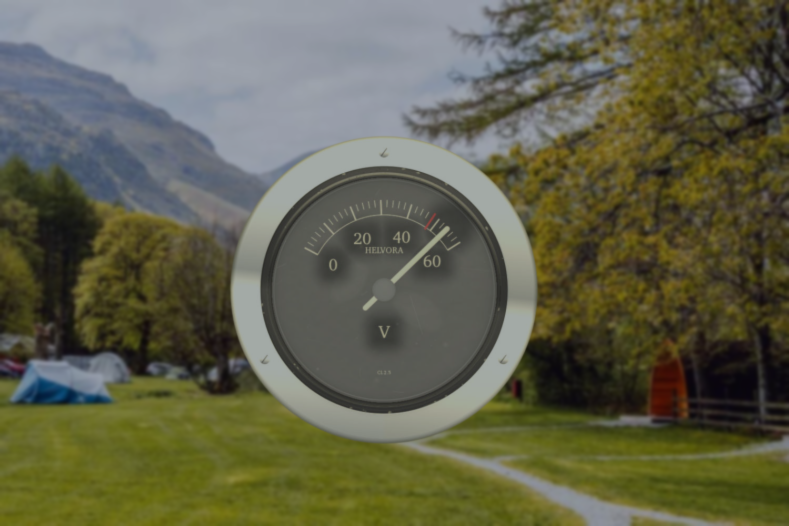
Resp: 54,V
